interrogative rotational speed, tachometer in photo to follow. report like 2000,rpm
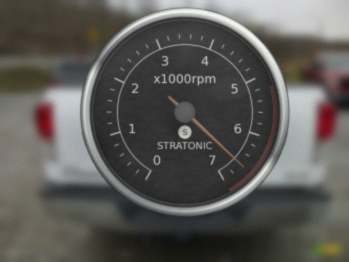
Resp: 6600,rpm
